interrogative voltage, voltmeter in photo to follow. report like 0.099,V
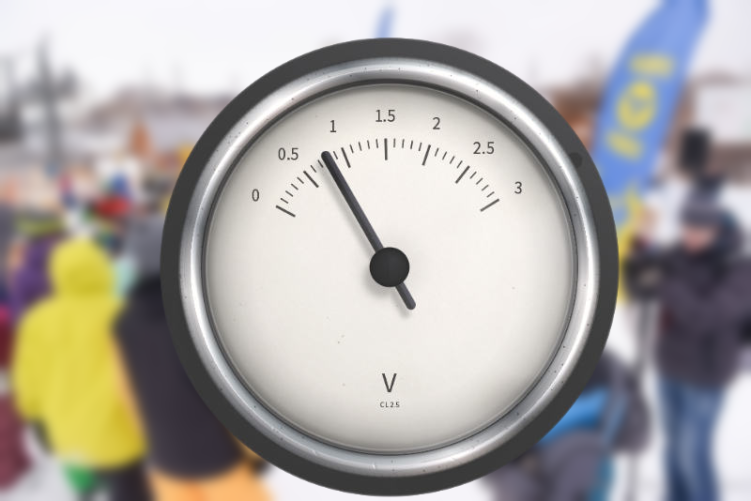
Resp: 0.8,V
